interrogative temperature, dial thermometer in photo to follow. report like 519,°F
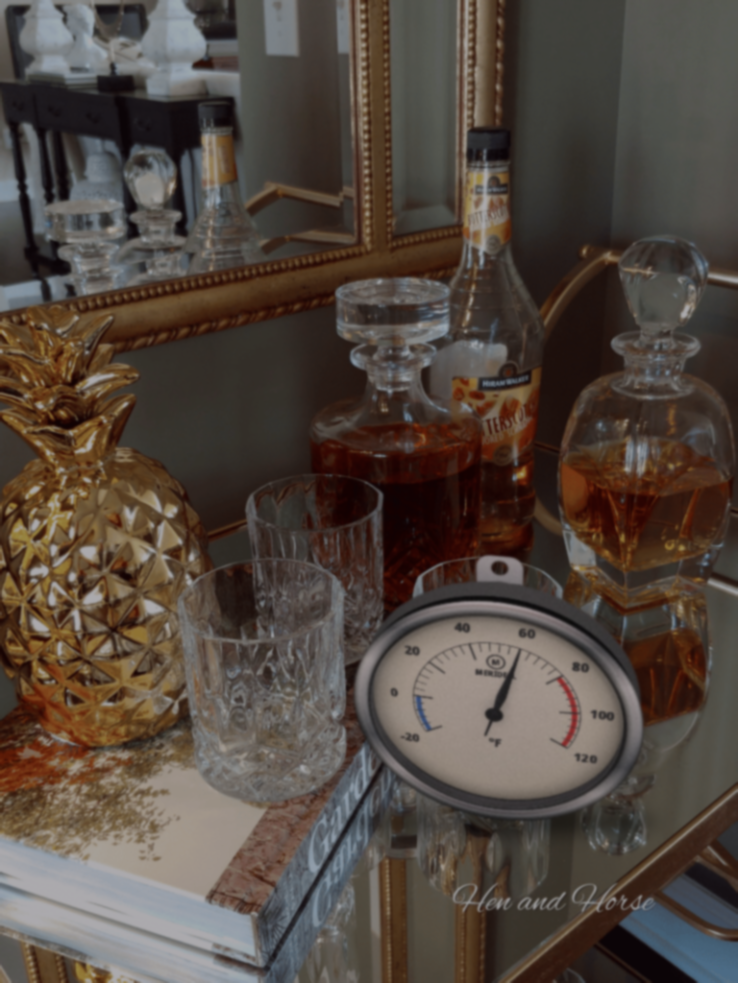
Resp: 60,°F
